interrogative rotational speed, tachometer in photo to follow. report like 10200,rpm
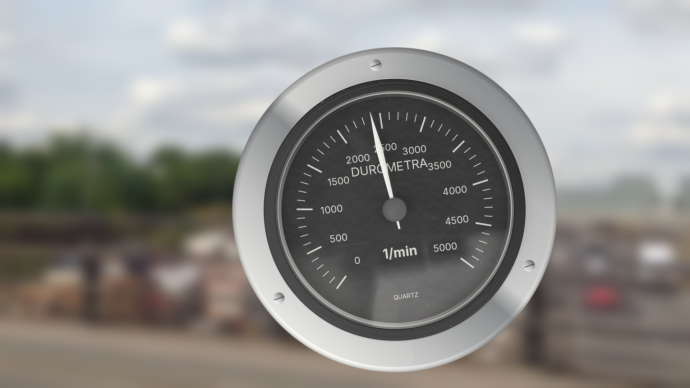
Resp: 2400,rpm
